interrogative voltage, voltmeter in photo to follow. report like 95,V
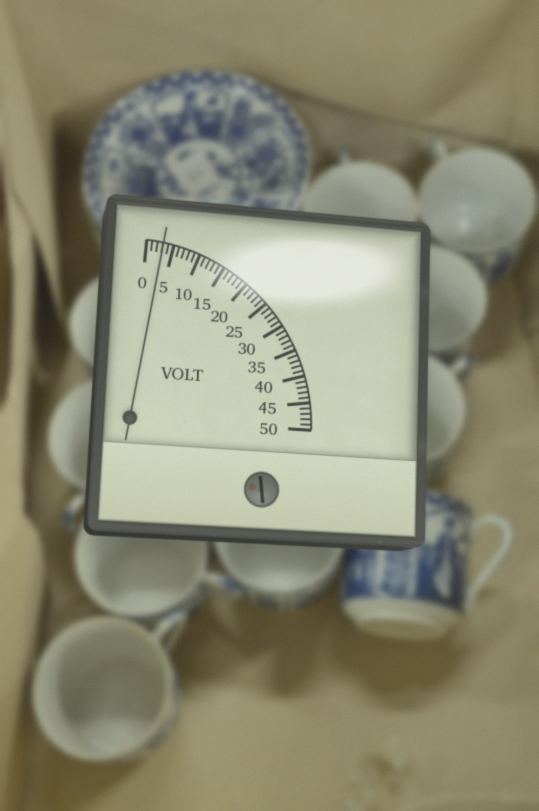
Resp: 3,V
